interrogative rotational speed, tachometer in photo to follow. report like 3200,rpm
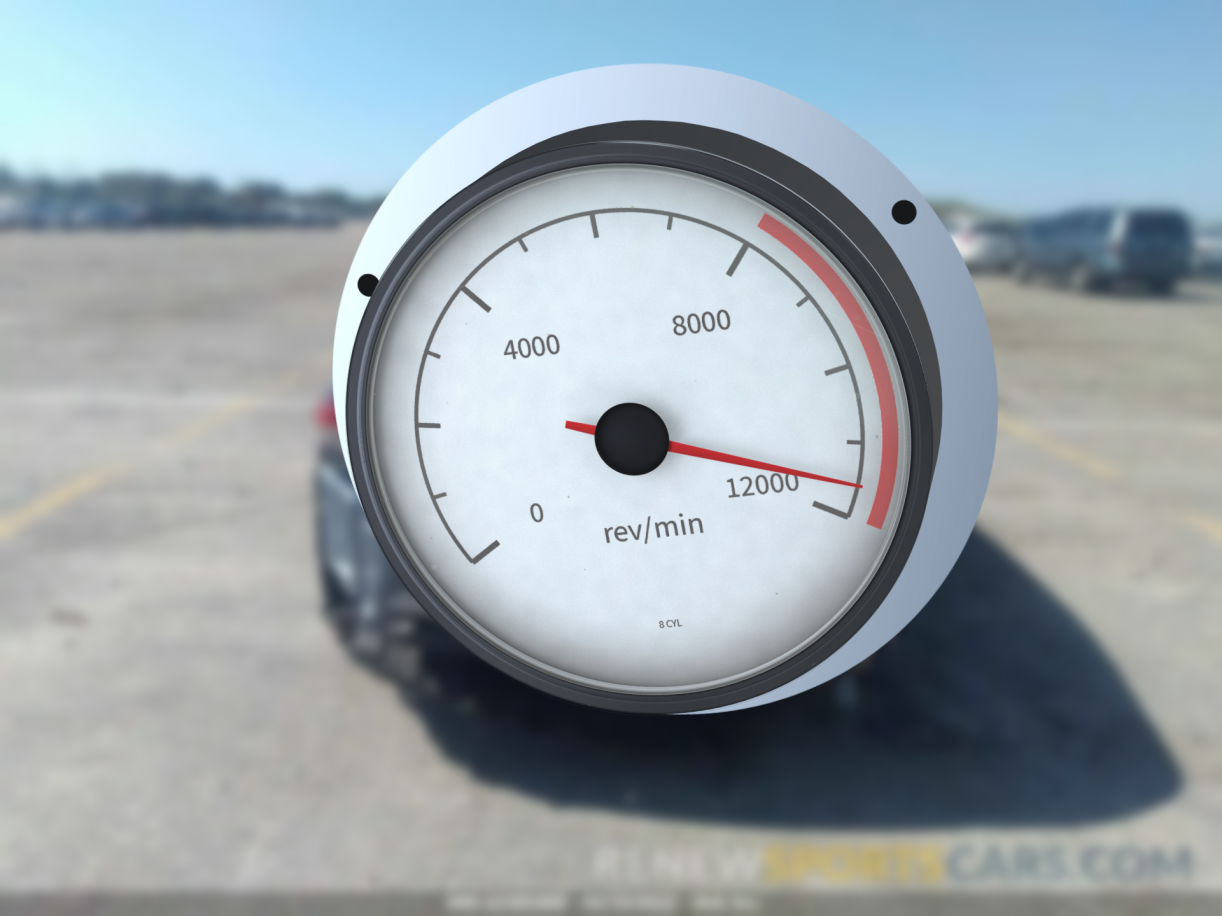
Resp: 11500,rpm
